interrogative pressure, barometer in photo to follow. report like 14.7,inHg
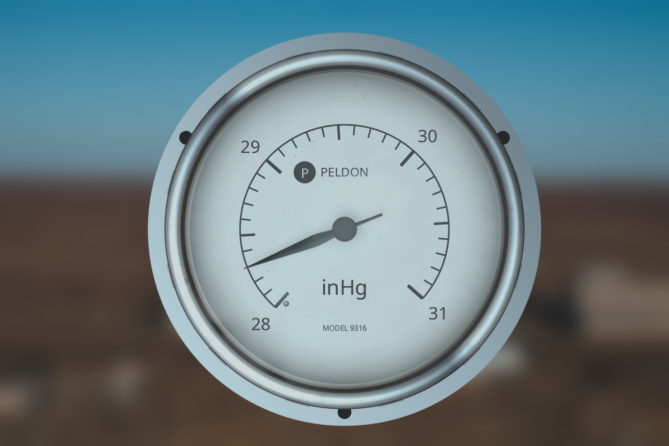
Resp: 28.3,inHg
